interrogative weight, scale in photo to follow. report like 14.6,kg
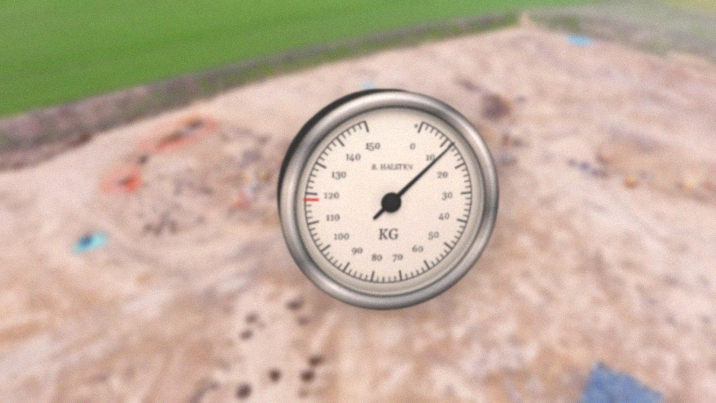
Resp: 12,kg
